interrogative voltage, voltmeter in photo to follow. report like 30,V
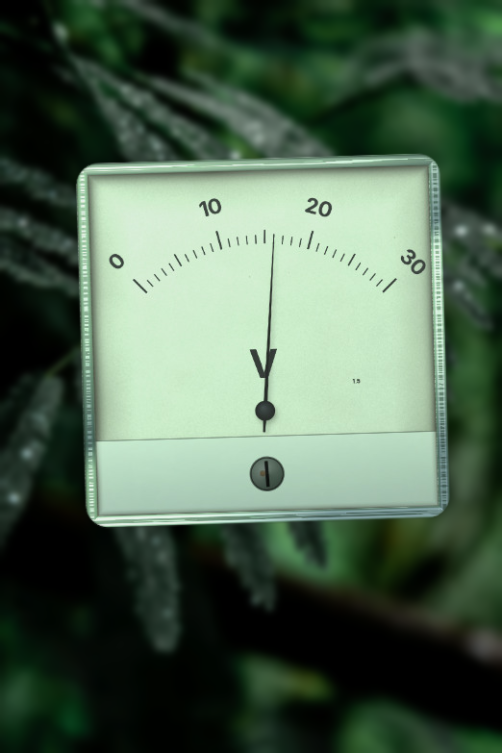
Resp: 16,V
